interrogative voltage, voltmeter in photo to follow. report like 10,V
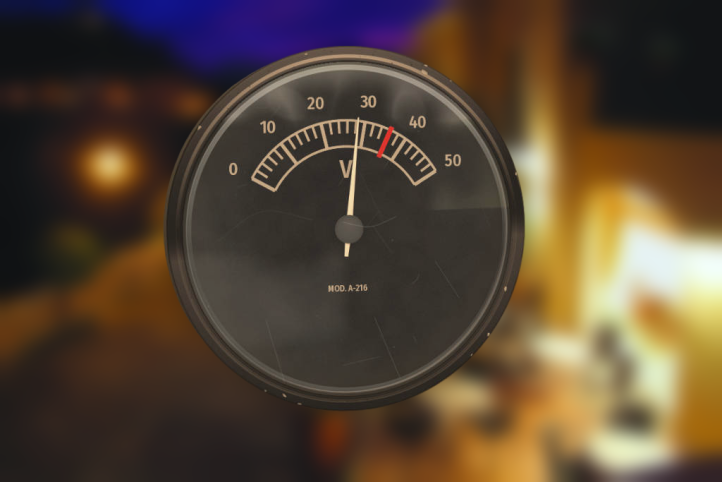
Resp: 28,V
